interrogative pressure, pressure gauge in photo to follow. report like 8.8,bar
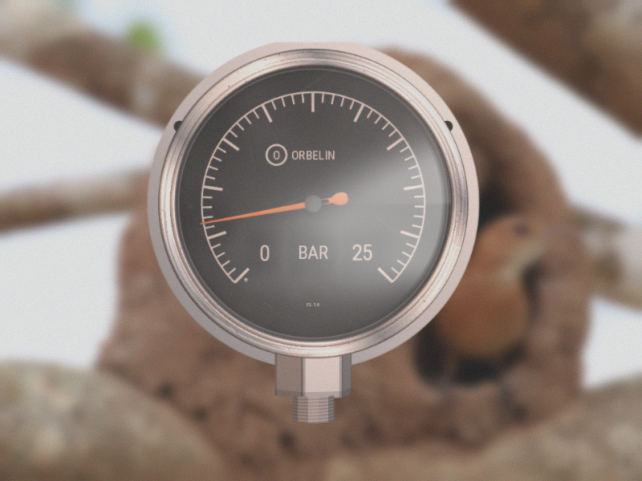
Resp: 3.25,bar
